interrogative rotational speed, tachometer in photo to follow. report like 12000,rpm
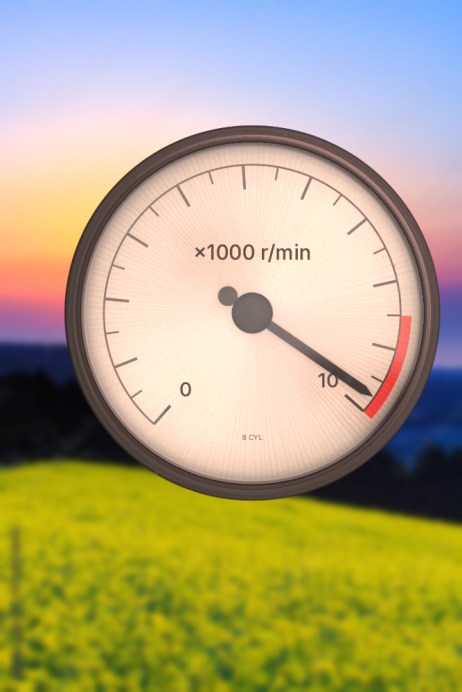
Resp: 9750,rpm
